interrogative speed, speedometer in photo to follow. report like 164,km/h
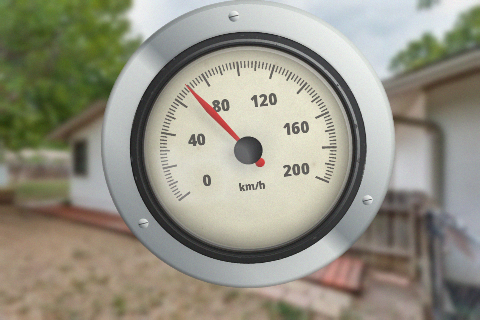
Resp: 70,km/h
